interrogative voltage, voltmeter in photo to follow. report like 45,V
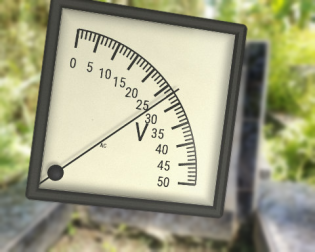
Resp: 27,V
